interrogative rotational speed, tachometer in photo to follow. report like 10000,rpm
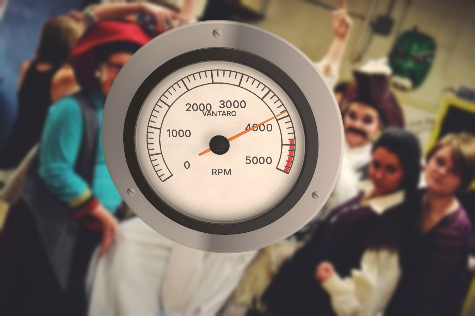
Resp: 3900,rpm
